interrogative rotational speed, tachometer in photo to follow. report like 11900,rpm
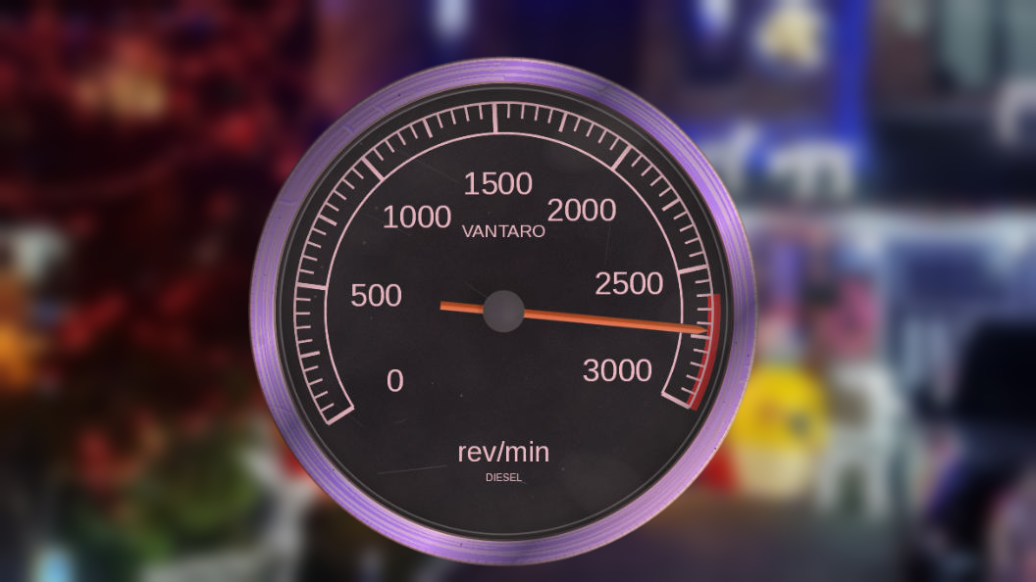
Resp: 2725,rpm
